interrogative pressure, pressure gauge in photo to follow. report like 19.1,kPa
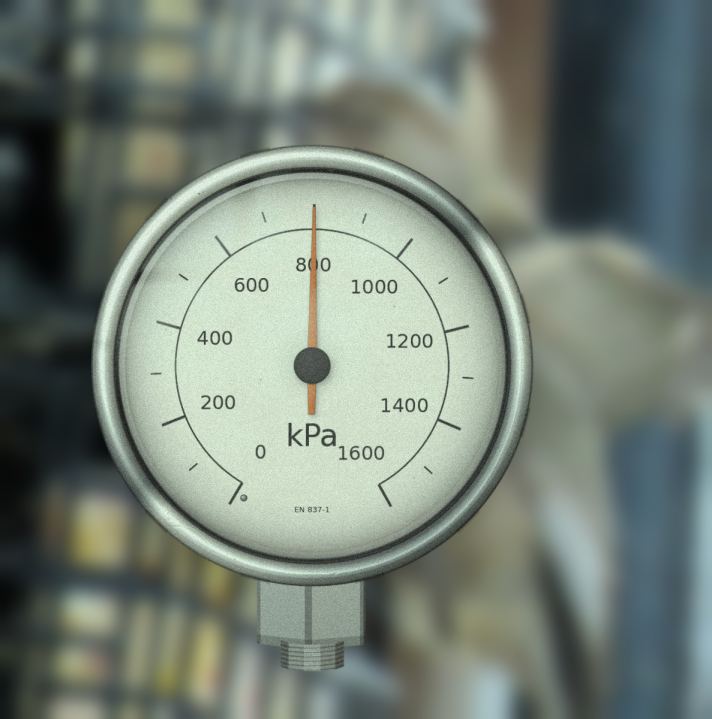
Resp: 800,kPa
